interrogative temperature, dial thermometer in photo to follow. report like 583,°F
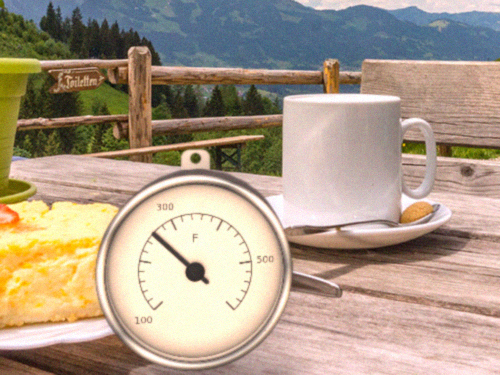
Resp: 260,°F
